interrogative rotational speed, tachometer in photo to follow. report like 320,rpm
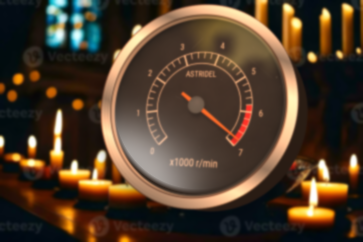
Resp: 6800,rpm
